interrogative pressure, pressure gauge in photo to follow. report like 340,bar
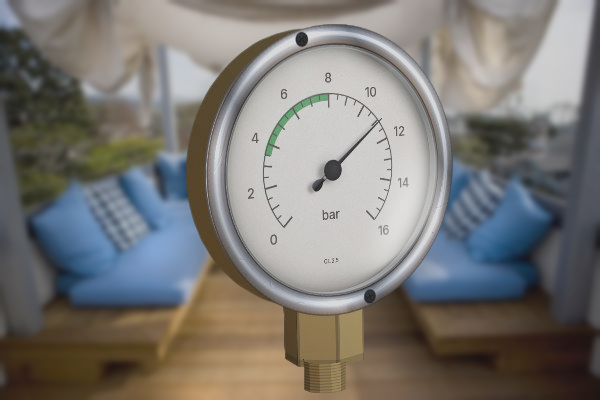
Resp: 11,bar
